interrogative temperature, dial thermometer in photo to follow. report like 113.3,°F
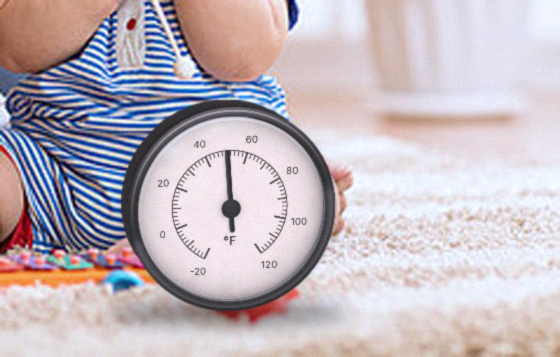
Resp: 50,°F
